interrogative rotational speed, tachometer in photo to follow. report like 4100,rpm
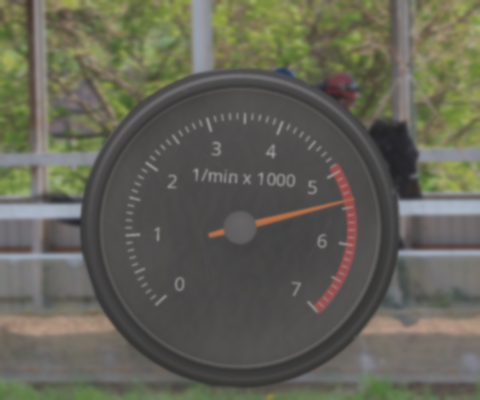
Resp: 5400,rpm
